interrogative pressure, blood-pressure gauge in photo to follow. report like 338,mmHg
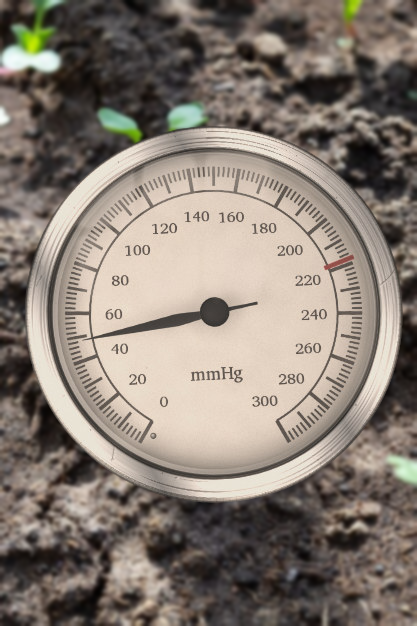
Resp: 48,mmHg
